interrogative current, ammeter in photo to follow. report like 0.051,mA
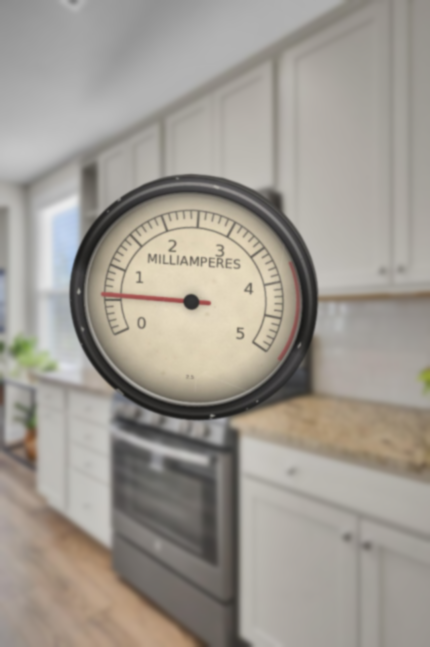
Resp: 0.6,mA
